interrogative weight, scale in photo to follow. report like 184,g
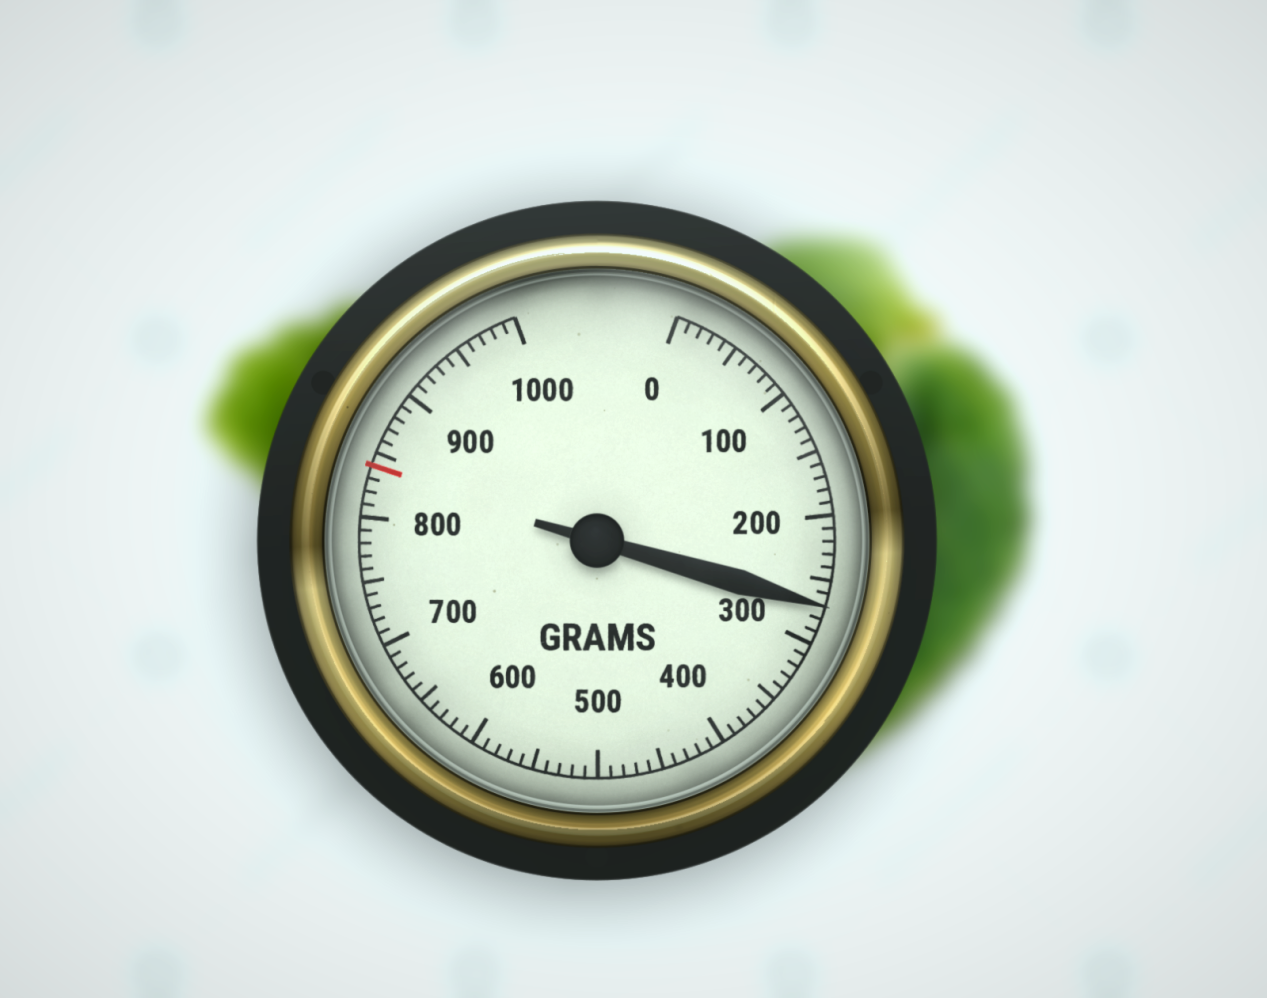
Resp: 270,g
